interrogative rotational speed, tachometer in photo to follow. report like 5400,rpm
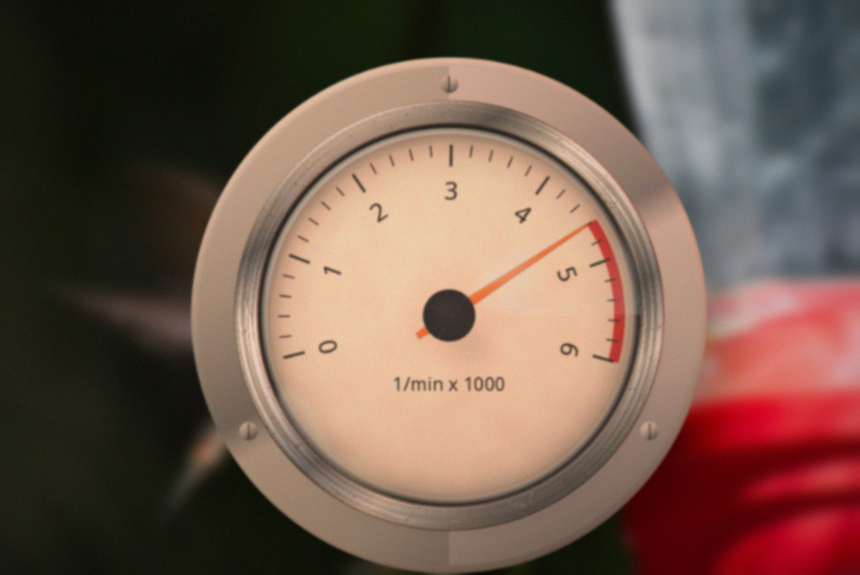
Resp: 4600,rpm
